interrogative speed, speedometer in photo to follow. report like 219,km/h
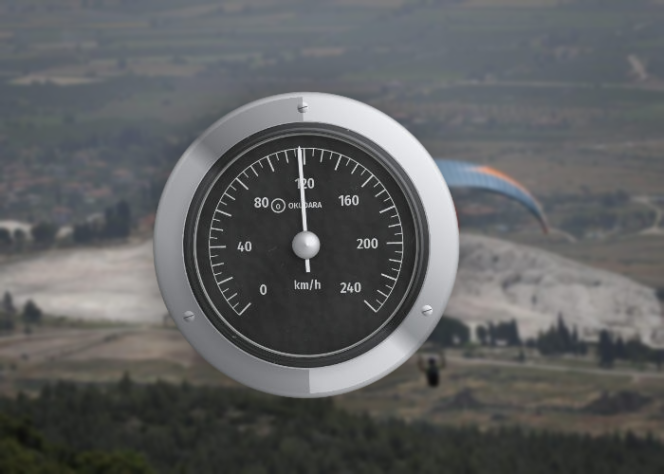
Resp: 117.5,km/h
